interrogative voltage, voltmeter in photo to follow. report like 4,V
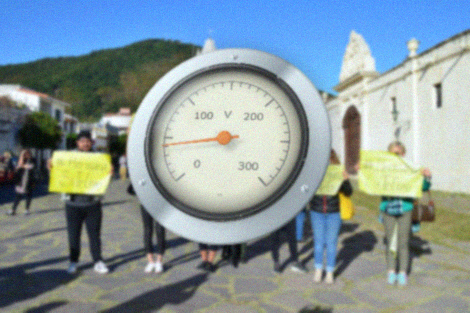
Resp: 40,V
